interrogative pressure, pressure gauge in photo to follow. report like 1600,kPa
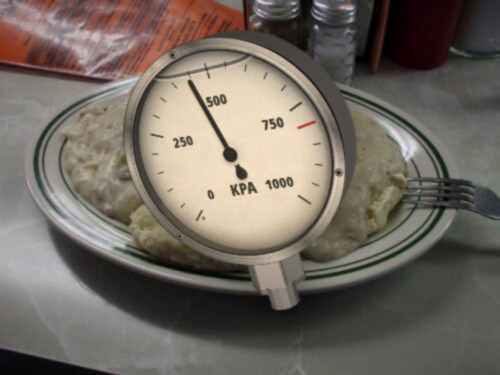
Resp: 450,kPa
